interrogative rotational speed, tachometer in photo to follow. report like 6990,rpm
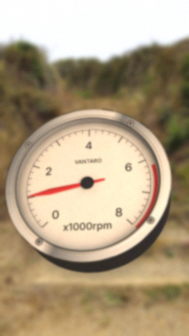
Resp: 1000,rpm
